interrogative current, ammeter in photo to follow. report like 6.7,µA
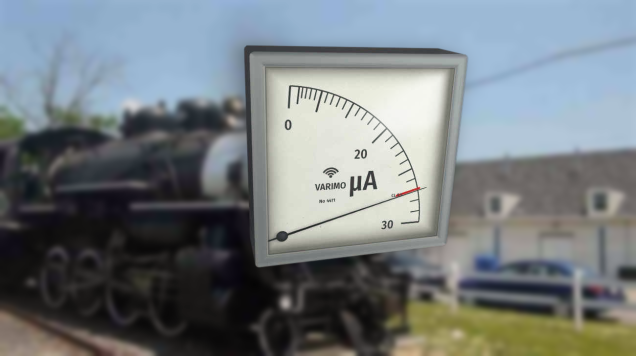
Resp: 27,µA
